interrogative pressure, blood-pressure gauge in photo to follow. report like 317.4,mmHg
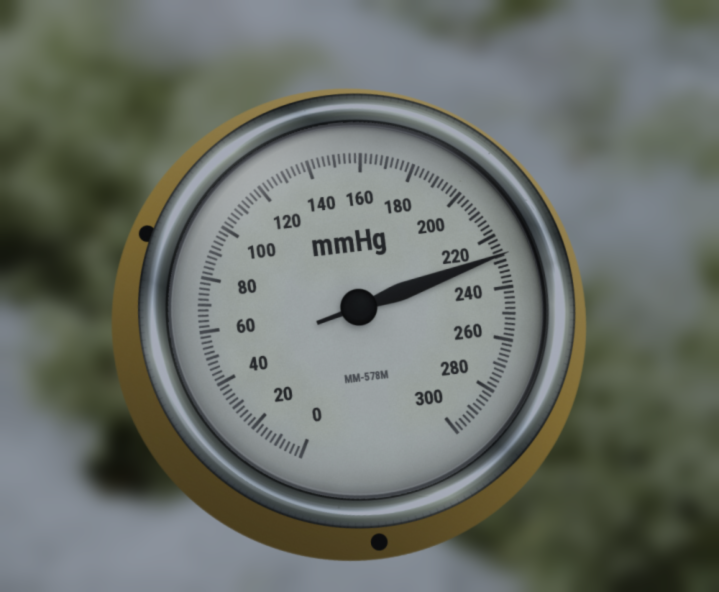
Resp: 228,mmHg
